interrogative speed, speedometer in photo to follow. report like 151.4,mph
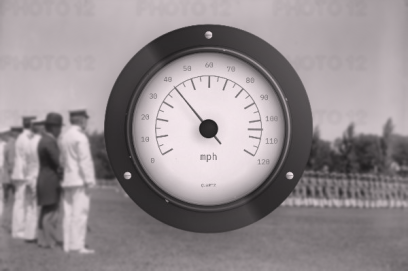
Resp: 40,mph
